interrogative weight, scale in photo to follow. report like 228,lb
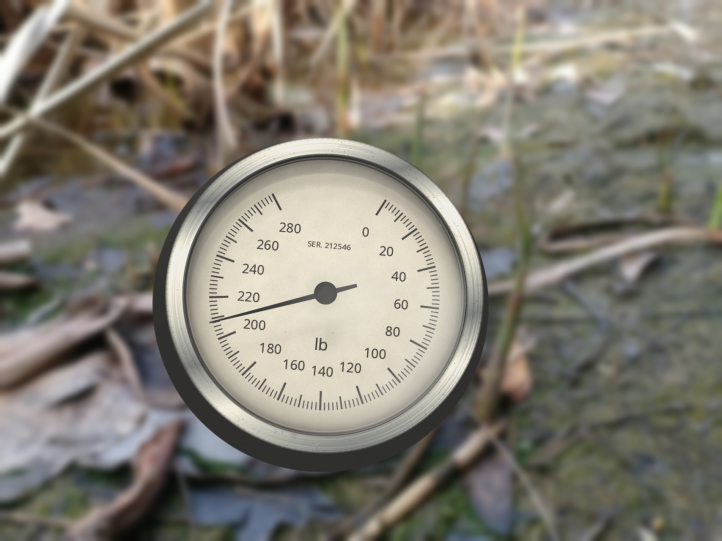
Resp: 208,lb
